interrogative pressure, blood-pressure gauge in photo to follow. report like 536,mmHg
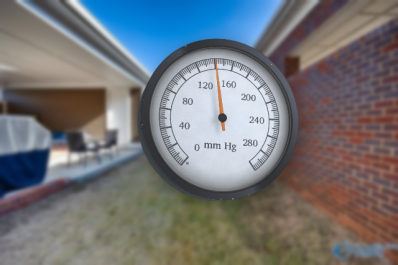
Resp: 140,mmHg
